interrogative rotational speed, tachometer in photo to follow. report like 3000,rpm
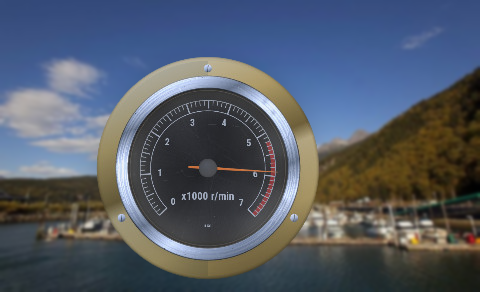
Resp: 5900,rpm
